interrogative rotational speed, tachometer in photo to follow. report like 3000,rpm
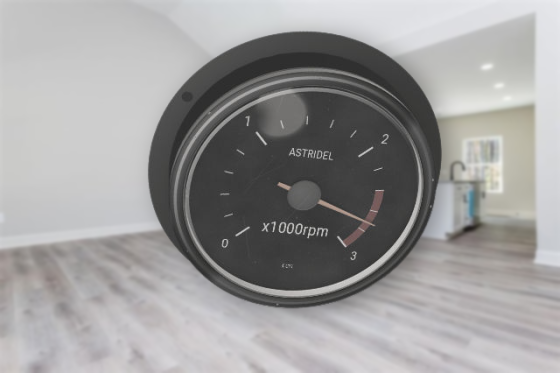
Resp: 2700,rpm
